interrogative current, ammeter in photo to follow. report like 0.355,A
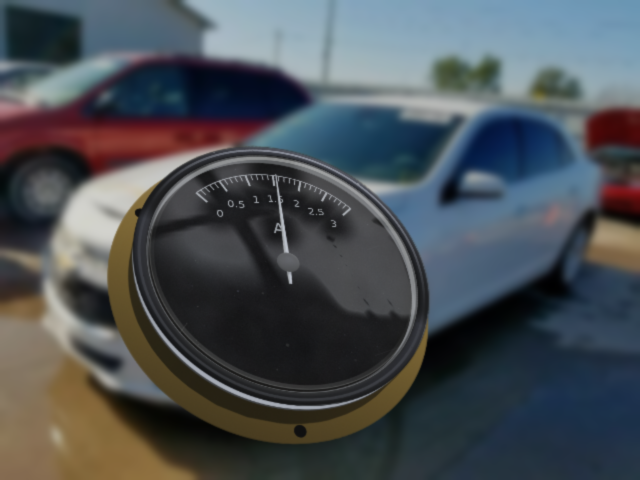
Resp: 1.5,A
